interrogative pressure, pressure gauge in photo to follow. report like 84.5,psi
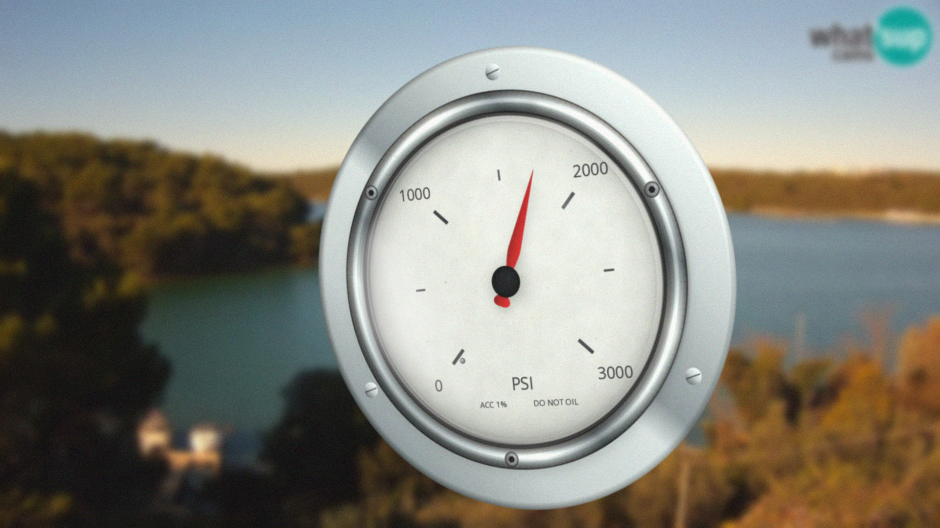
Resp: 1750,psi
